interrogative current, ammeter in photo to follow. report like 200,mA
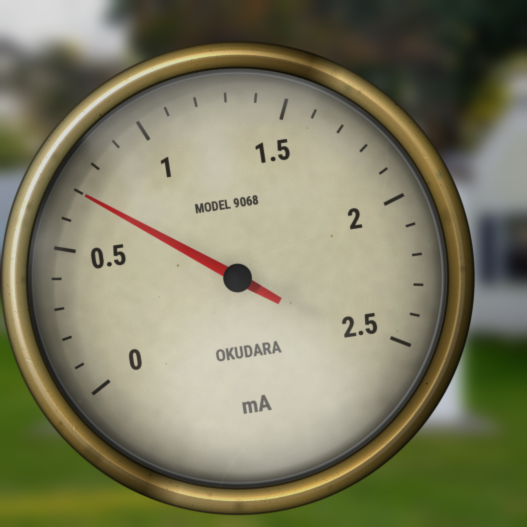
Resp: 0.7,mA
